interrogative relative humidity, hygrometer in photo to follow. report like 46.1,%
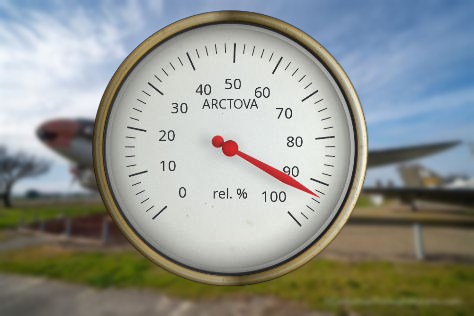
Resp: 93,%
